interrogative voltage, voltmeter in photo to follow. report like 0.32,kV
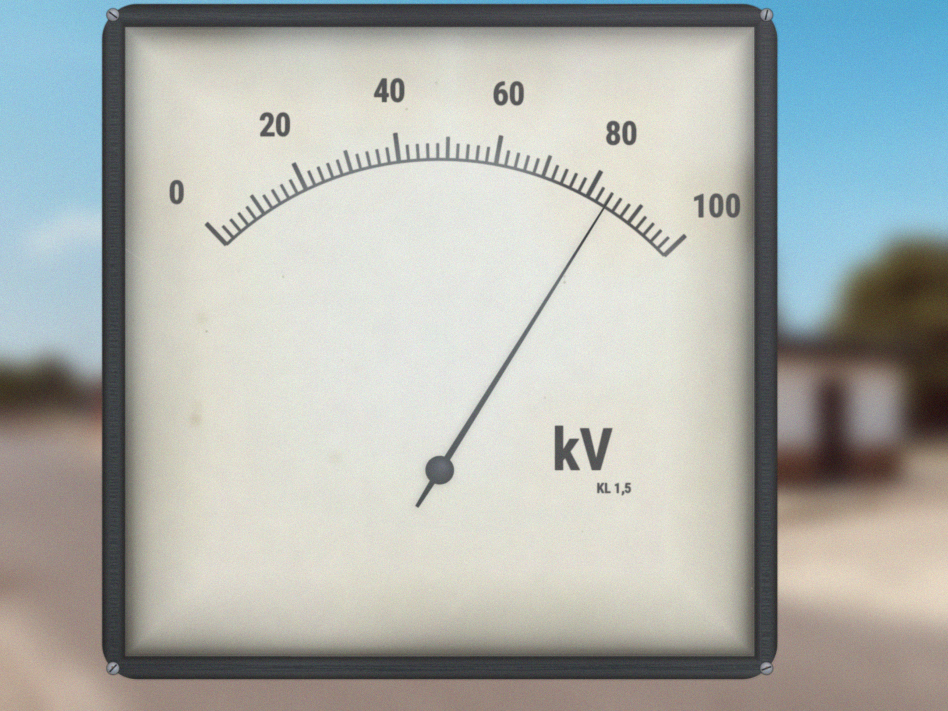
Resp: 84,kV
